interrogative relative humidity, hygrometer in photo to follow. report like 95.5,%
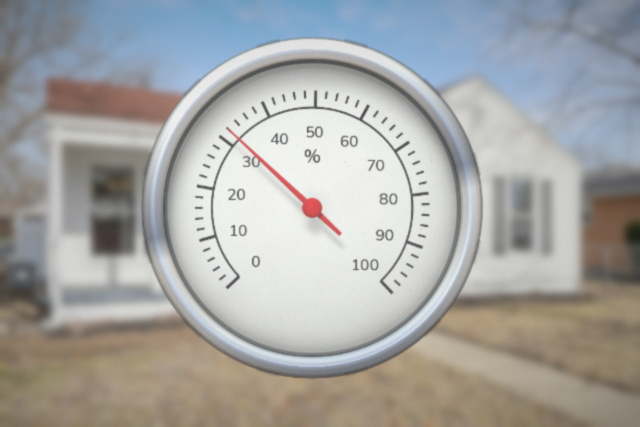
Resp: 32,%
